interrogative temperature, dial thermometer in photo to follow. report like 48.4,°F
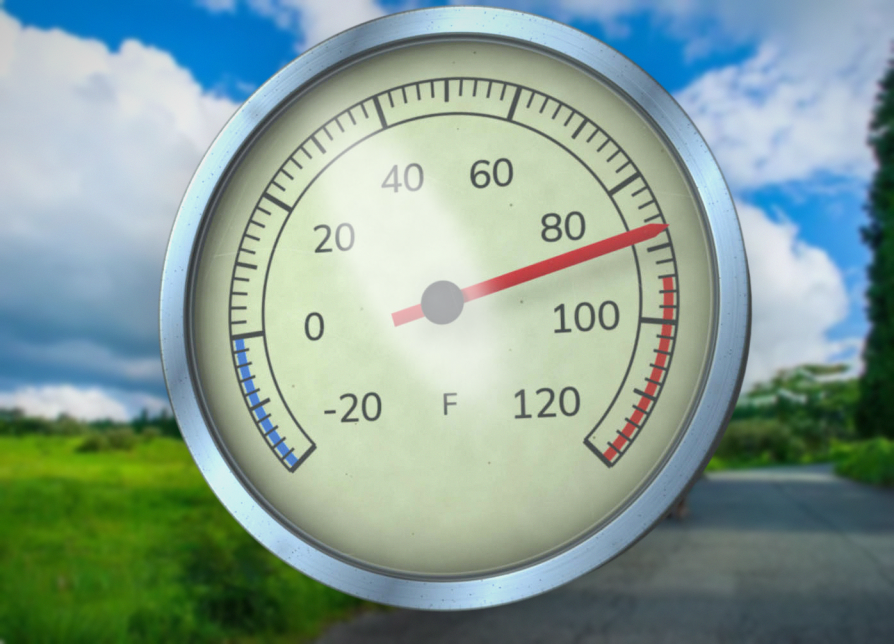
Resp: 88,°F
